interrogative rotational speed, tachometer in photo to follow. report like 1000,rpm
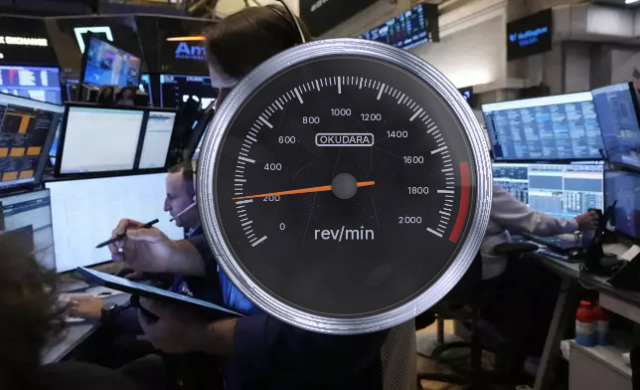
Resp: 220,rpm
